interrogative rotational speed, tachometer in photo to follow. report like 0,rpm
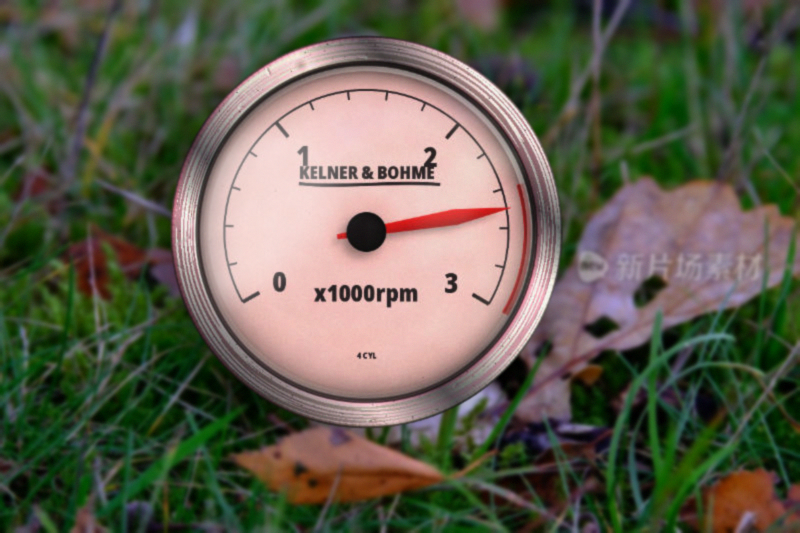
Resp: 2500,rpm
